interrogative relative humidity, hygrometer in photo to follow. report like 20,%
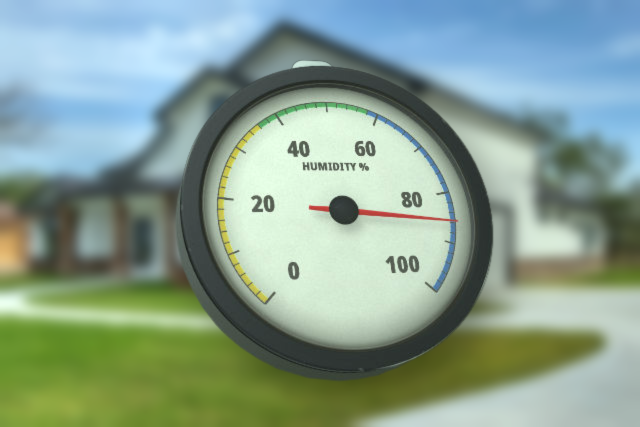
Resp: 86,%
